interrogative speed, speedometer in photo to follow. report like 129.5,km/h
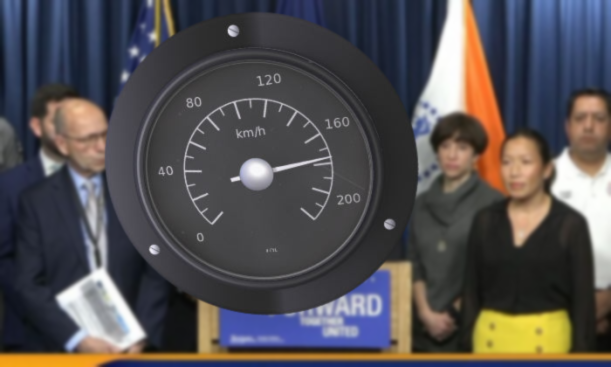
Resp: 175,km/h
